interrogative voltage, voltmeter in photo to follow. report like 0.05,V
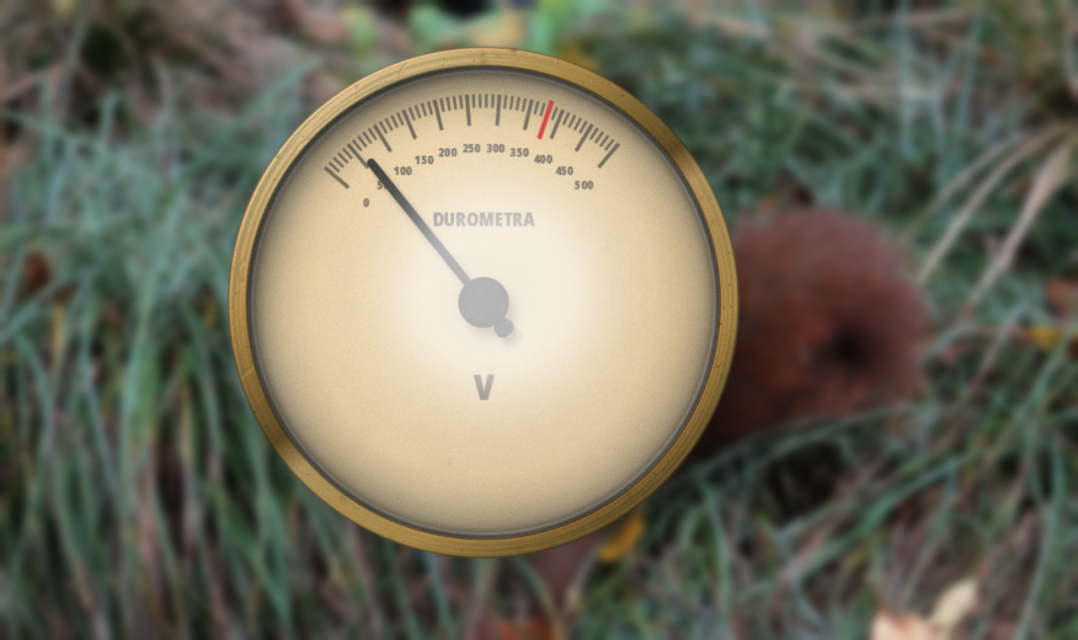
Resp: 60,V
